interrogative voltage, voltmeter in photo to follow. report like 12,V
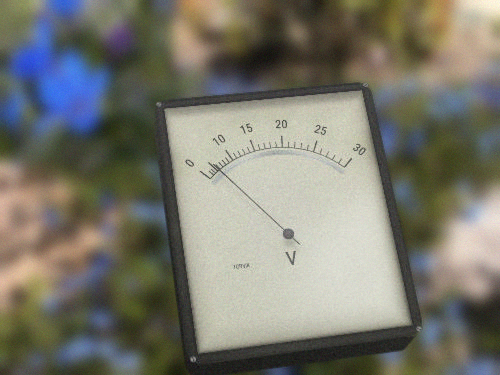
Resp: 5,V
